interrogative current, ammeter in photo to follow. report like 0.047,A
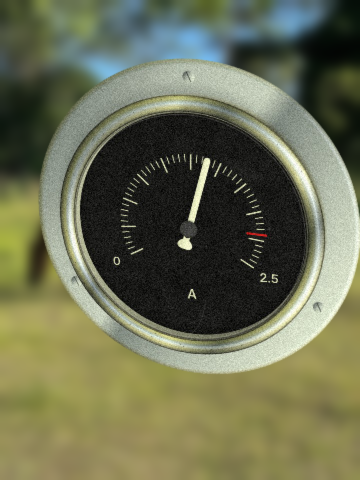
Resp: 1.4,A
